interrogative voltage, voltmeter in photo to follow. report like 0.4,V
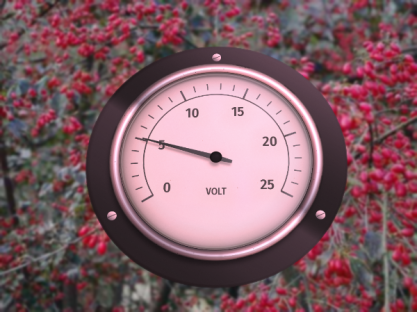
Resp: 5,V
